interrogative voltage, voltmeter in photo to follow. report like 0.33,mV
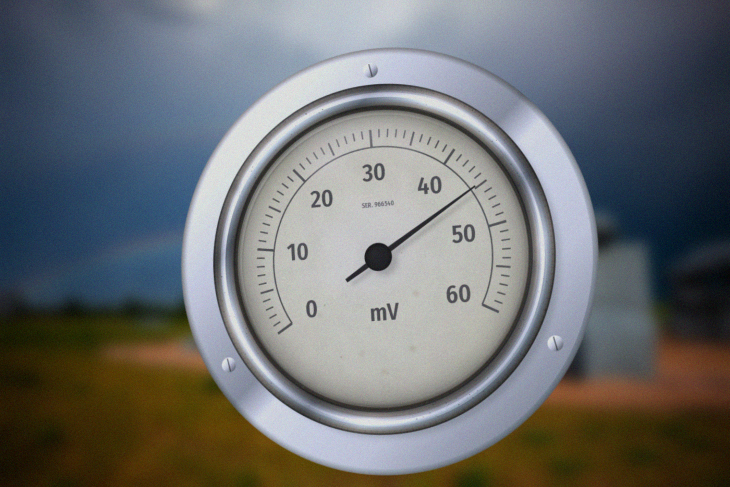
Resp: 45,mV
